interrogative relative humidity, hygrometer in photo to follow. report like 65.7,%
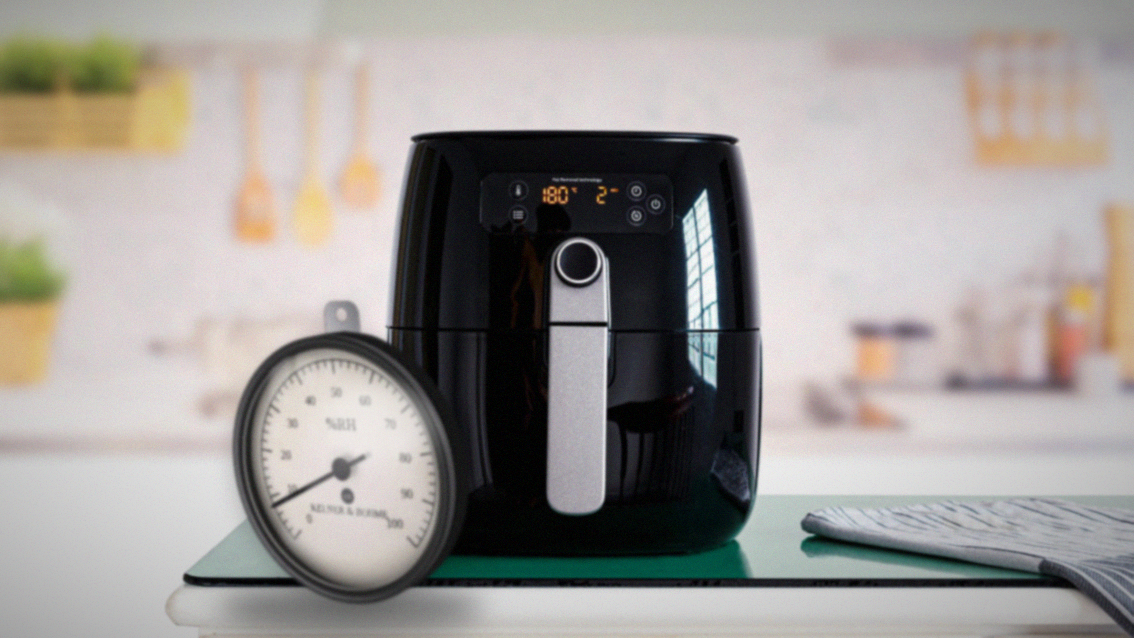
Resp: 8,%
